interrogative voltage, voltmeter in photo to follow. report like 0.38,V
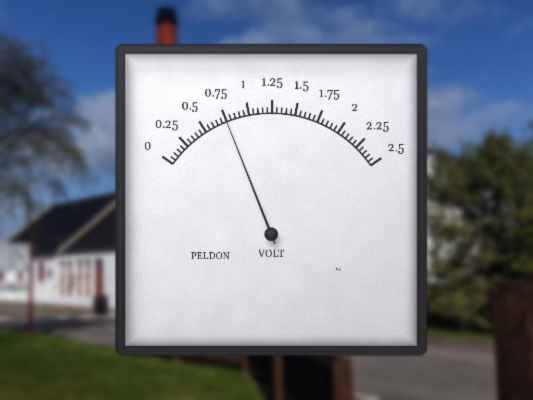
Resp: 0.75,V
